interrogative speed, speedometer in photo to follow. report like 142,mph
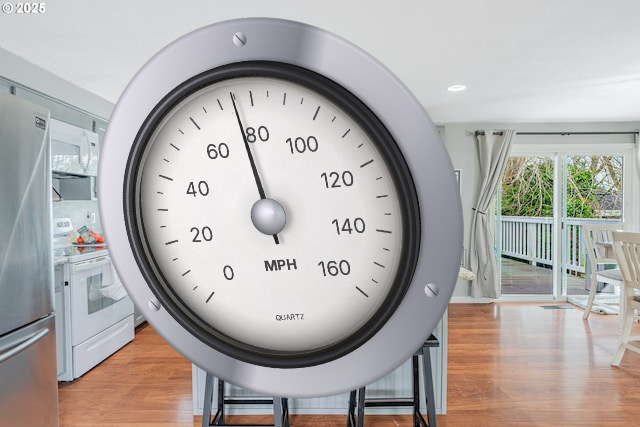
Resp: 75,mph
